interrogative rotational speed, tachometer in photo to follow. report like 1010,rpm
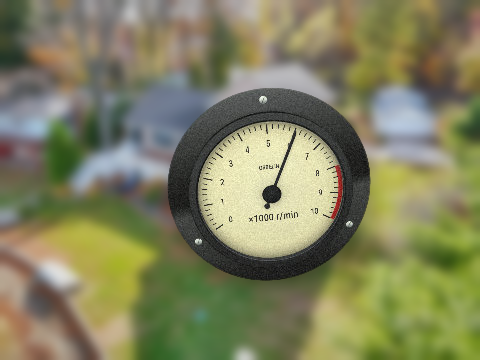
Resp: 6000,rpm
